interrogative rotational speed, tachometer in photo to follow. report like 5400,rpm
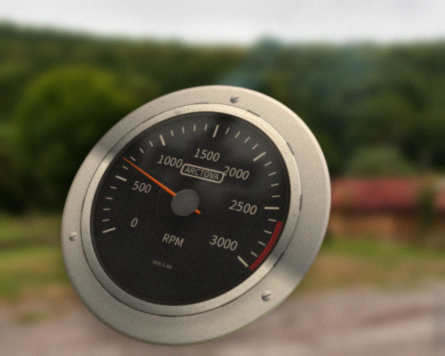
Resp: 650,rpm
